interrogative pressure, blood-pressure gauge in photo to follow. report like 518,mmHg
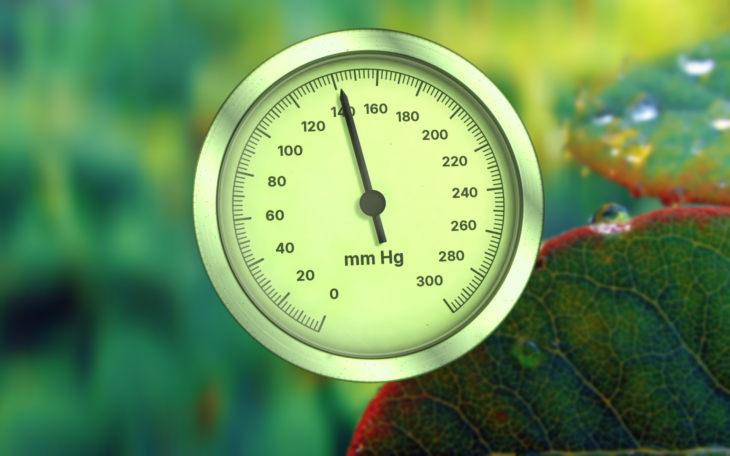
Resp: 142,mmHg
